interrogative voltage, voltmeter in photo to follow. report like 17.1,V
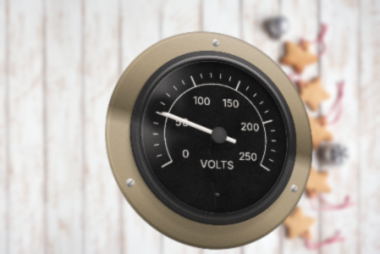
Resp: 50,V
